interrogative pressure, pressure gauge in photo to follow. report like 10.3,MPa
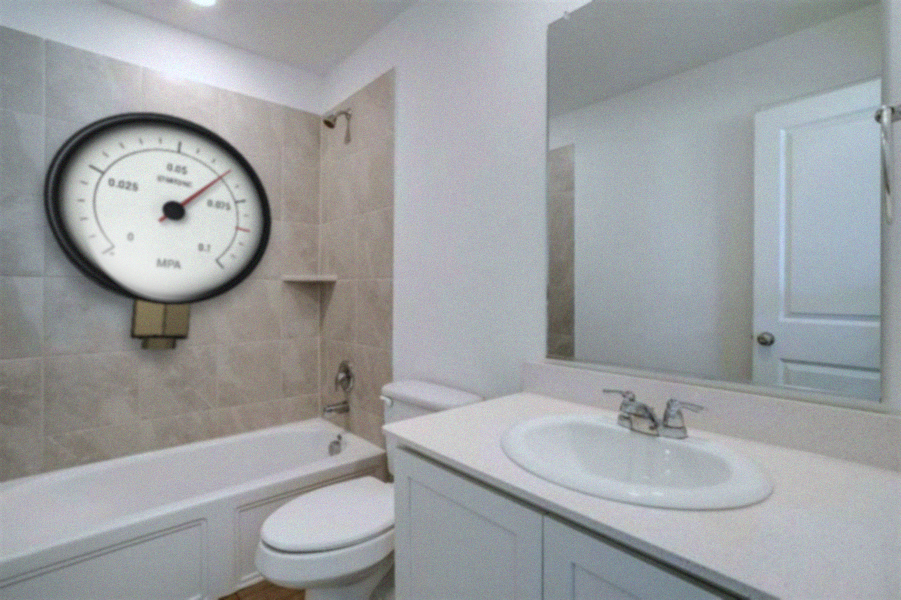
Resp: 0.065,MPa
